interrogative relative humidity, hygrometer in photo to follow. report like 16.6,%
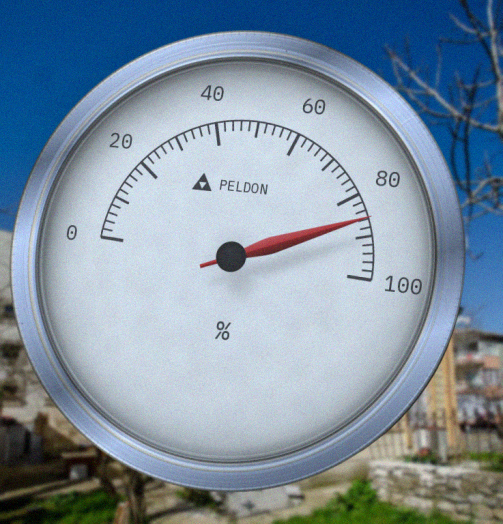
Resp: 86,%
